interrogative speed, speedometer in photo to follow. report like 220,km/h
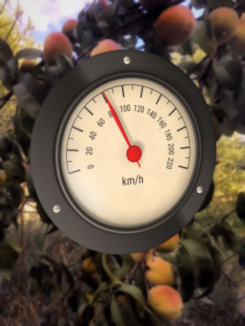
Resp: 80,km/h
